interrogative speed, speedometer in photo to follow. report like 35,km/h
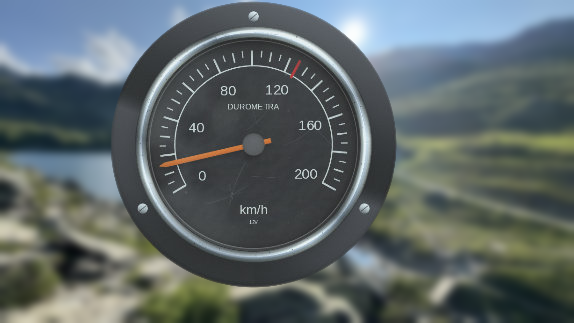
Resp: 15,km/h
